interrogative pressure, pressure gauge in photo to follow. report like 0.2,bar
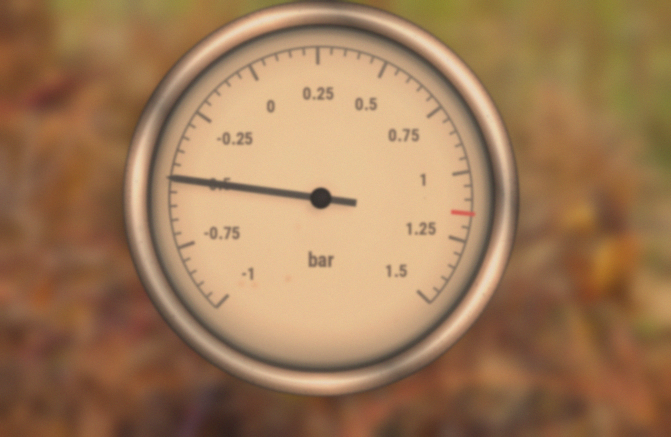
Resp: -0.5,bar
